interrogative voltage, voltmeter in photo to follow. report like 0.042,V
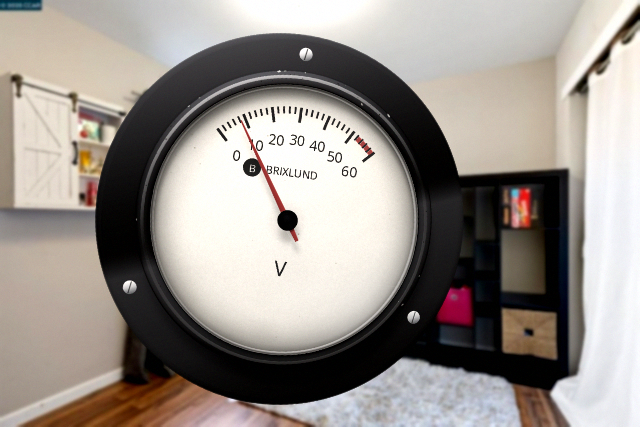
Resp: 8,V
